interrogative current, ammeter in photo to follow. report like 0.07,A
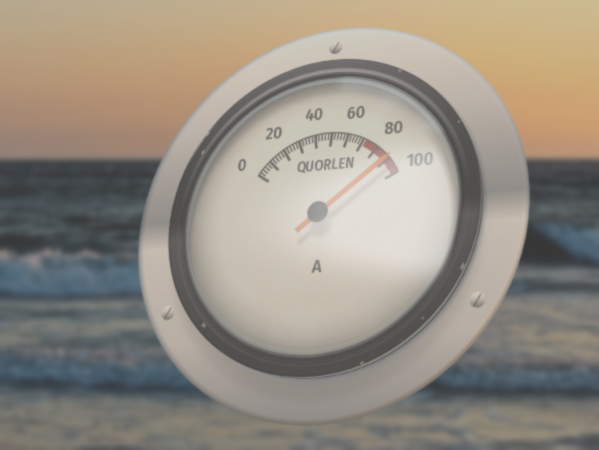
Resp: 90,A
